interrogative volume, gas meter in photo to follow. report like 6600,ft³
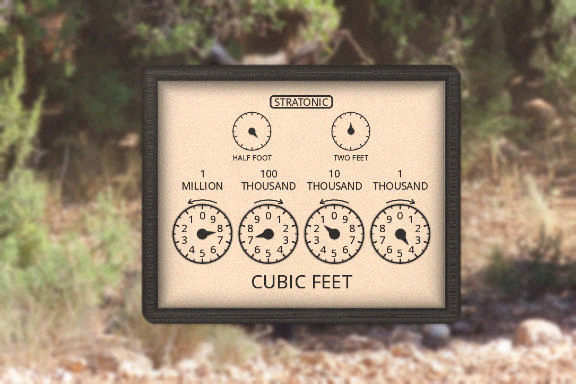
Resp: 771400,ft³
